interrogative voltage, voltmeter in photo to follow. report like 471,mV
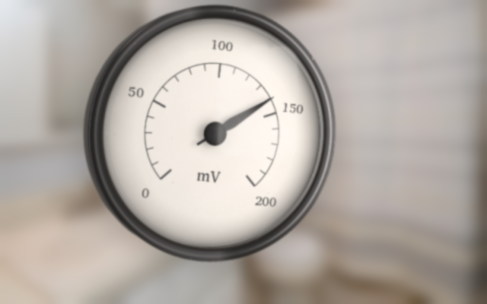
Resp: 140,mV
